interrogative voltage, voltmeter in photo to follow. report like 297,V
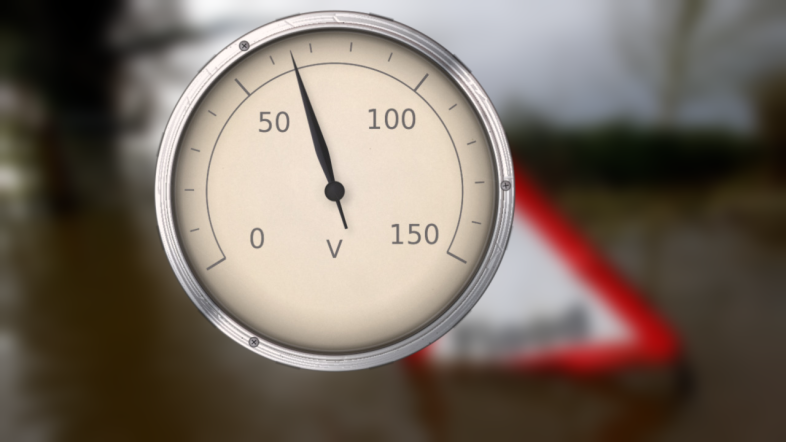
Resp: 65,V
